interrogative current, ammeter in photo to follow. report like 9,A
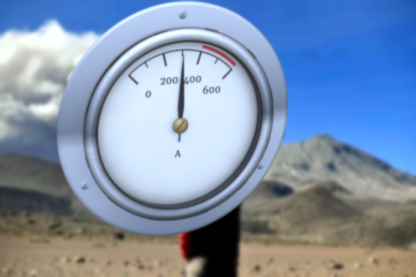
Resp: 300,A
